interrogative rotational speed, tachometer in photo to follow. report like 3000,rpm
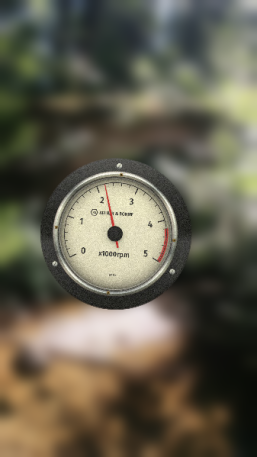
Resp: 2200,rpm
